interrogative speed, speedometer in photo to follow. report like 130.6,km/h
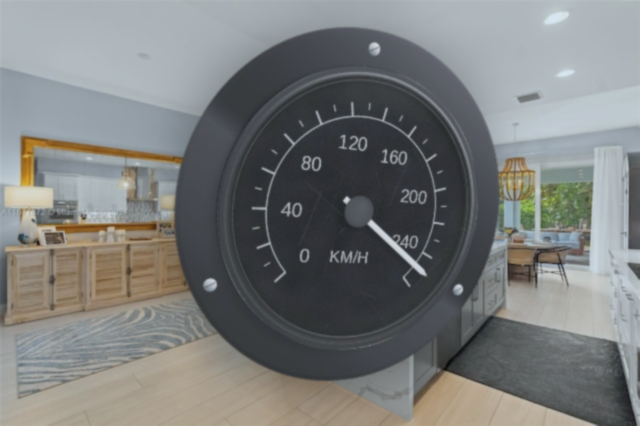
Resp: 250,km/h
